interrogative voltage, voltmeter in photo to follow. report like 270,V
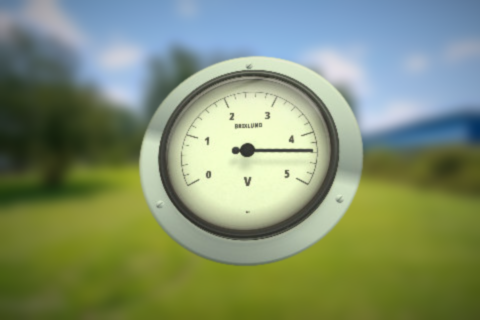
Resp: 4.4,V
